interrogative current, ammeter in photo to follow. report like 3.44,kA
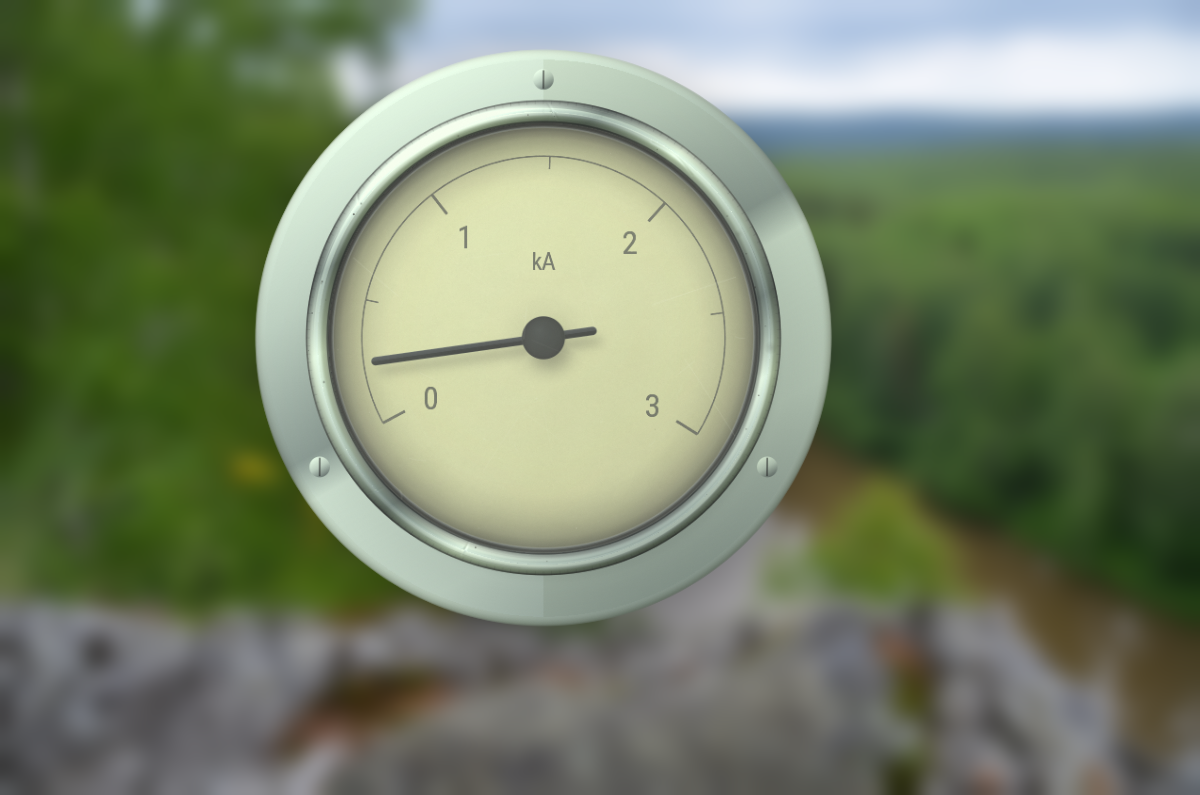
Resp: 0.25,kA
